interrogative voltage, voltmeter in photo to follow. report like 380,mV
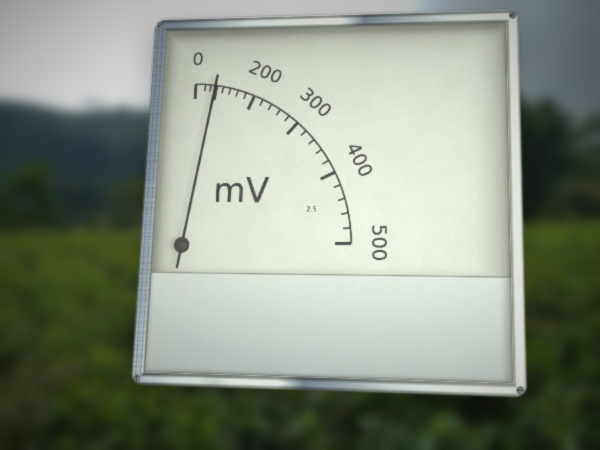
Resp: 100,mV
